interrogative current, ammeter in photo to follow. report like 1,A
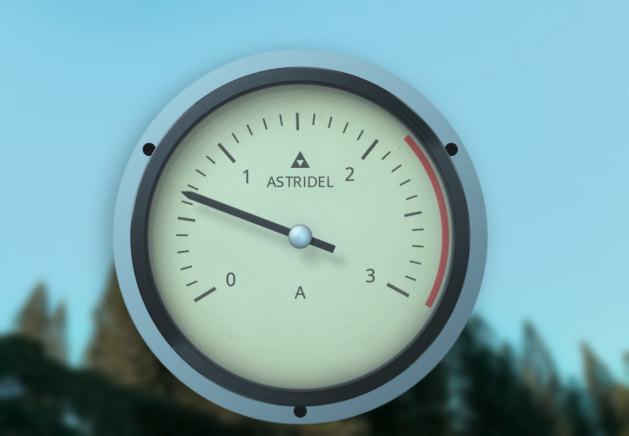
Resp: 0.65,A
